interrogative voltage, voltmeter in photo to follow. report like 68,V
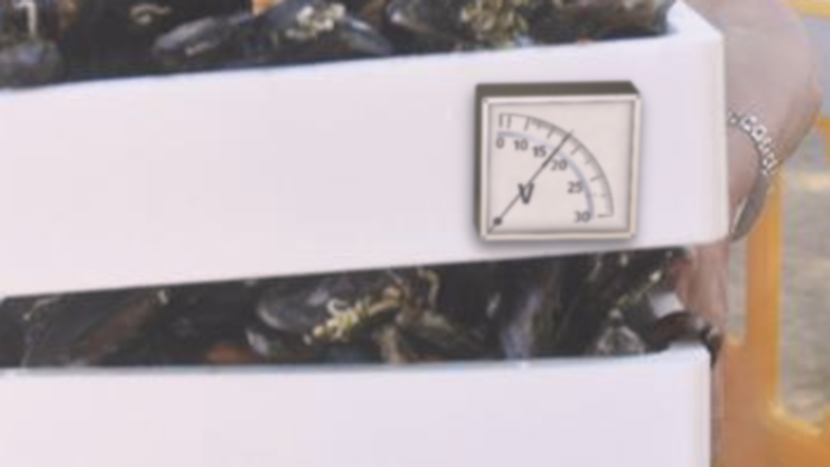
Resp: 17.5,V
